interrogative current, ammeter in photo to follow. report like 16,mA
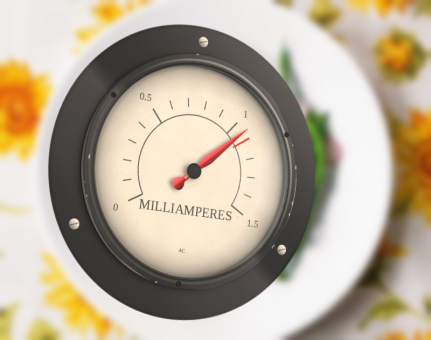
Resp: 1.05,mA
